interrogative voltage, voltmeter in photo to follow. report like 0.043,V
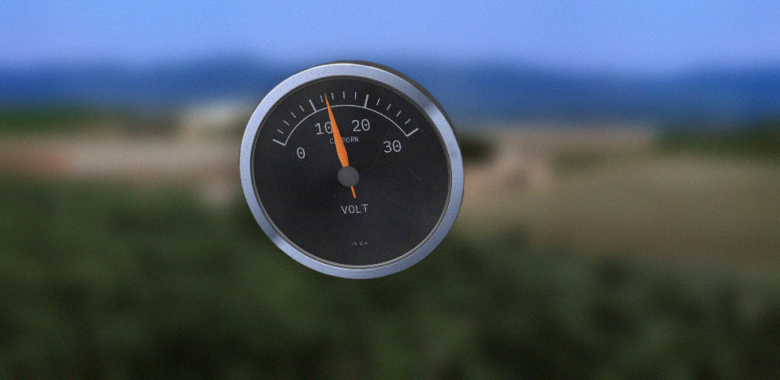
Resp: 13,V
